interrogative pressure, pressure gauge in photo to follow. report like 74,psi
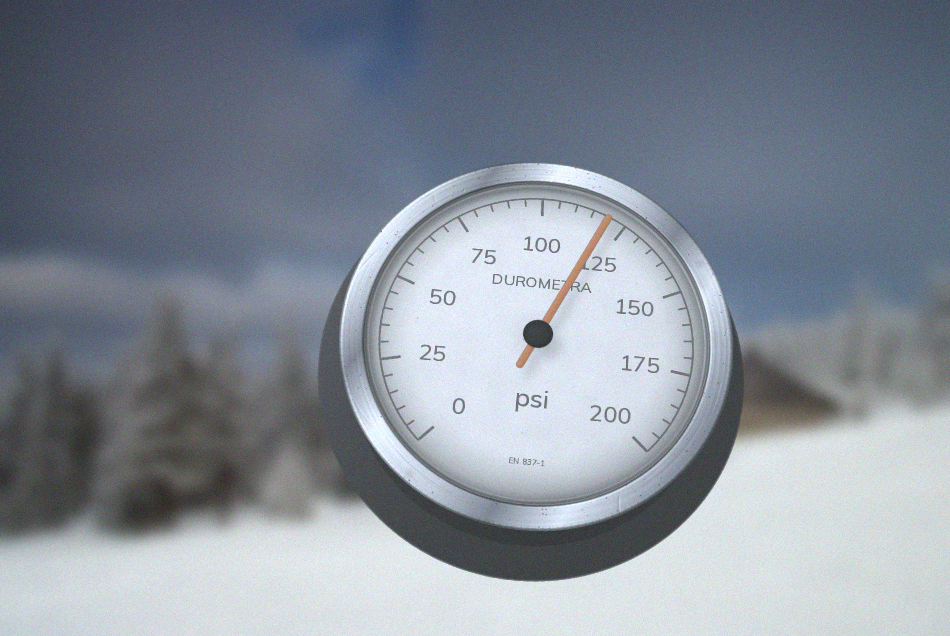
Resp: 120,psi
